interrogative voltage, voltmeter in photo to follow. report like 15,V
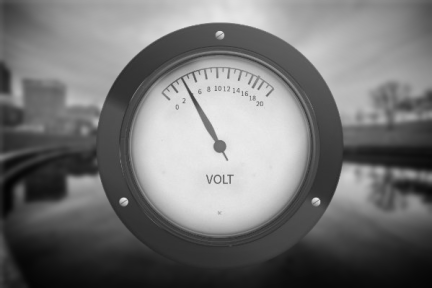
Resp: 4,V
